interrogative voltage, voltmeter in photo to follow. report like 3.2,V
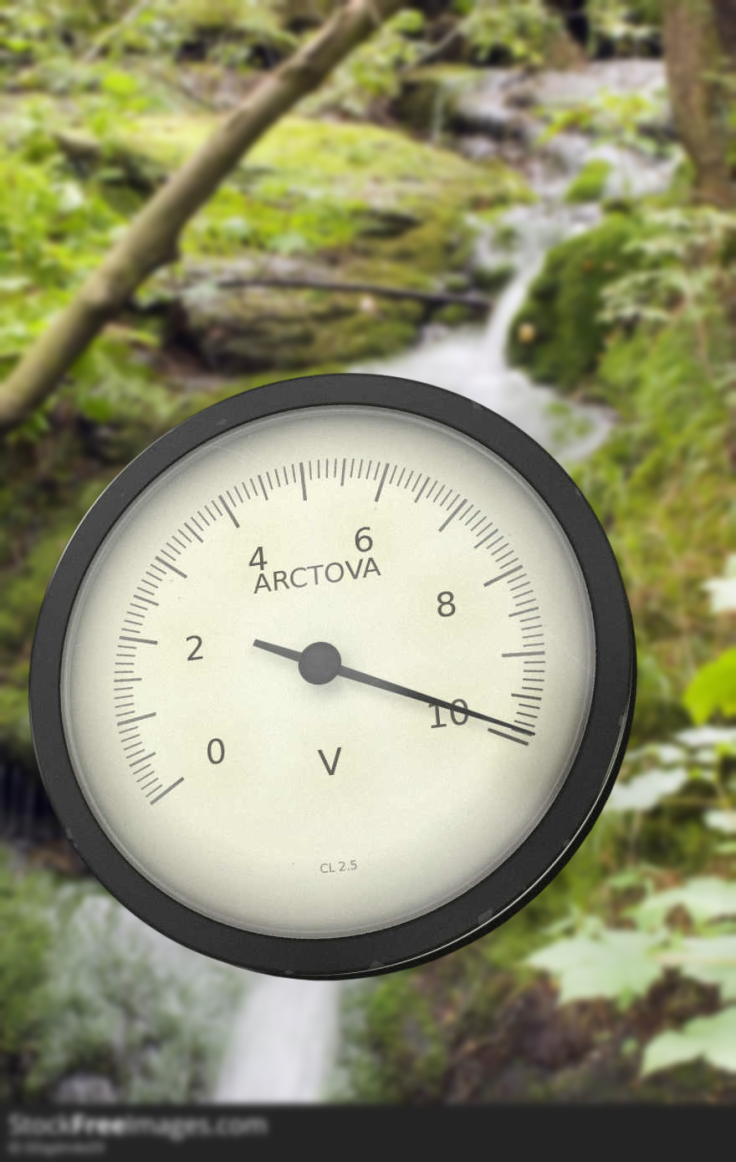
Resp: 9.9,V
